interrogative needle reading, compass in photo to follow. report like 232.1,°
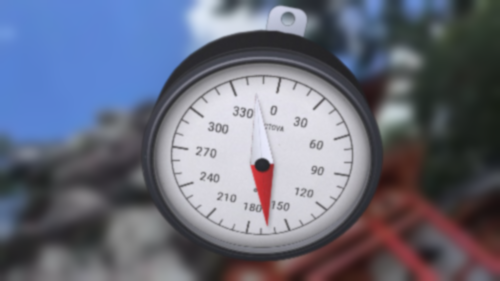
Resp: 165,°
